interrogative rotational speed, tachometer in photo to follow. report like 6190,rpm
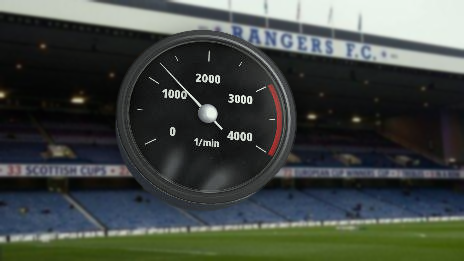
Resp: 1250,rpm
